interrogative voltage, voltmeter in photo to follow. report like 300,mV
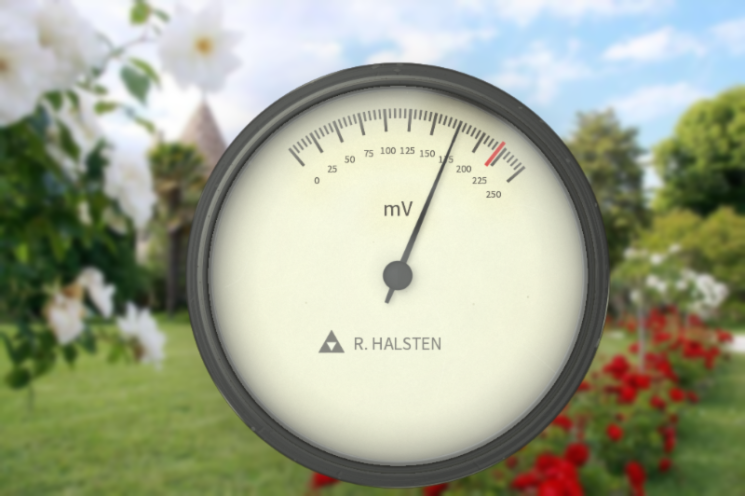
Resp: 175,mV
